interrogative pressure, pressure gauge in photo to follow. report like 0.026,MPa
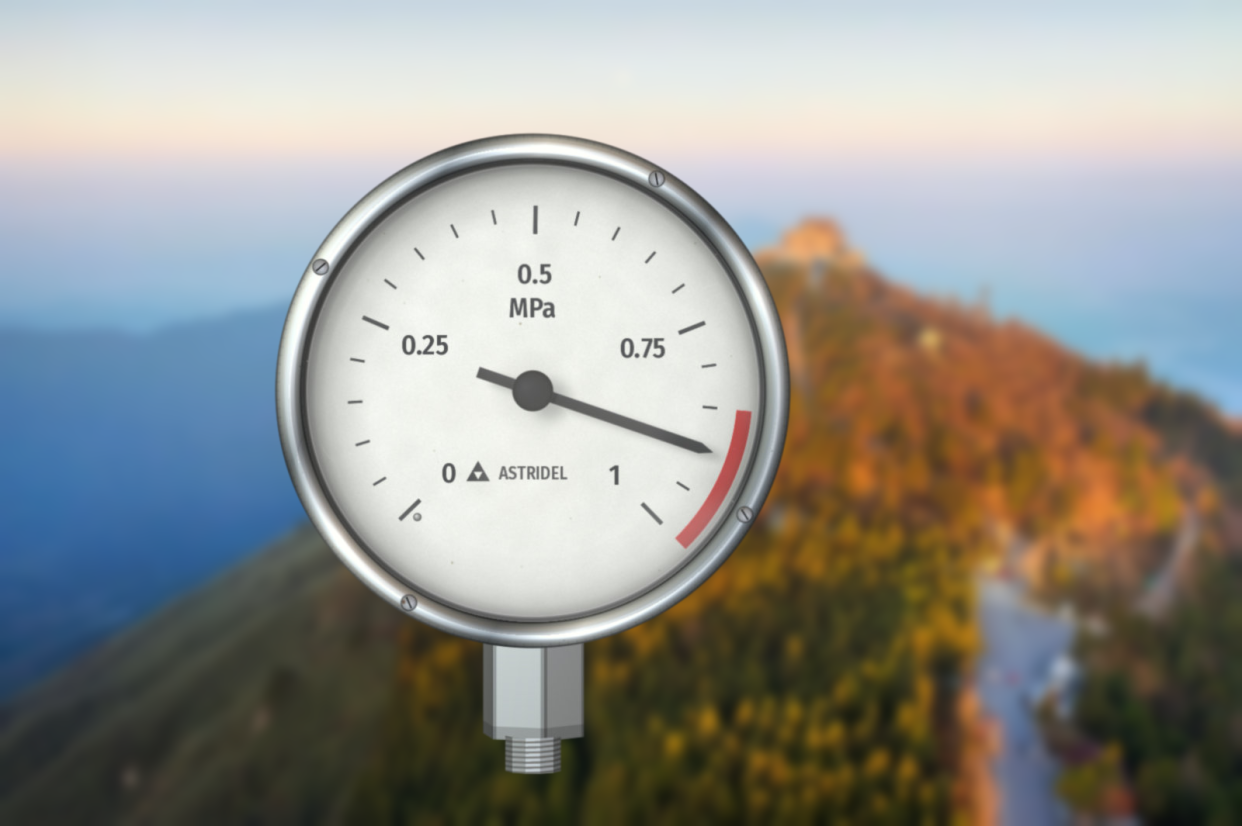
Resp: 0.9,MPa
